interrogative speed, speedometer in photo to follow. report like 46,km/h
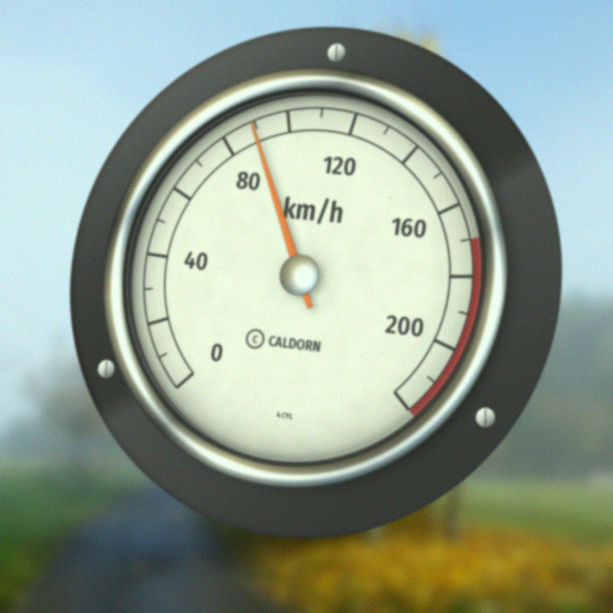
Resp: 90,km/h
